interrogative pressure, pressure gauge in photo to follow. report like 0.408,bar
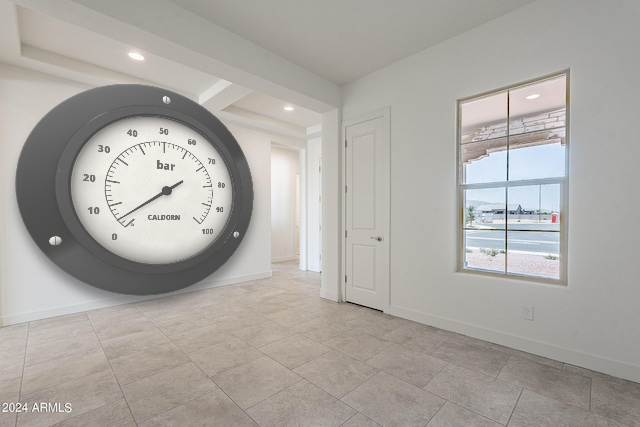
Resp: 4,bar
